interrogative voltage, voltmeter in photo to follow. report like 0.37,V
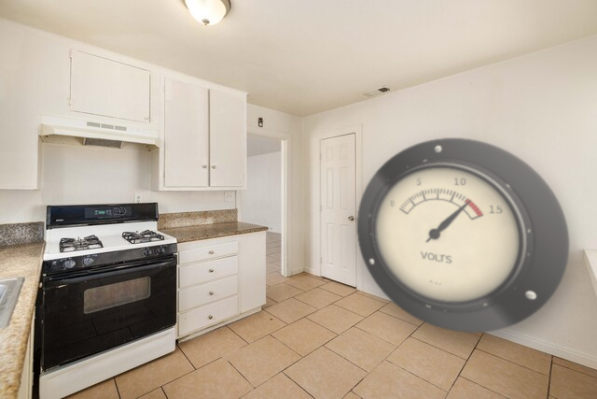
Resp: 12.5,V
